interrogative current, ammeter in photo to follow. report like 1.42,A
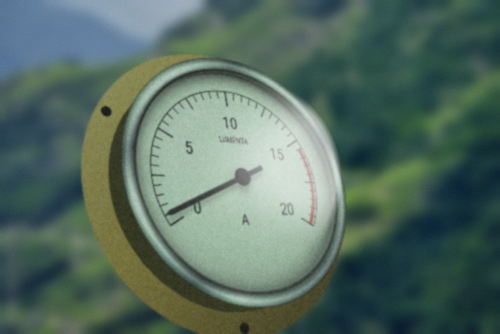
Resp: 0.5,A
